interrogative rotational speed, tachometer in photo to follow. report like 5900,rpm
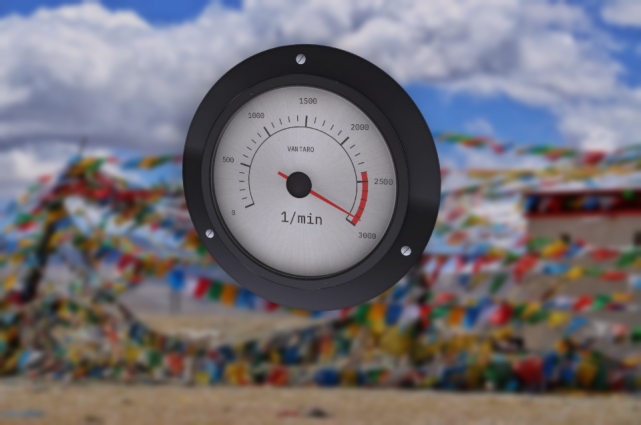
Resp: 2900,rpm
